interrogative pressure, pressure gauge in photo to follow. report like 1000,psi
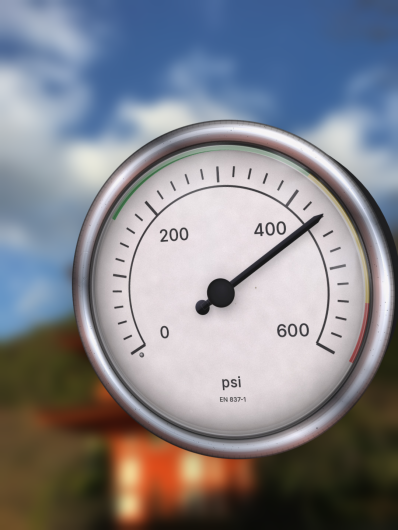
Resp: 440,psi
